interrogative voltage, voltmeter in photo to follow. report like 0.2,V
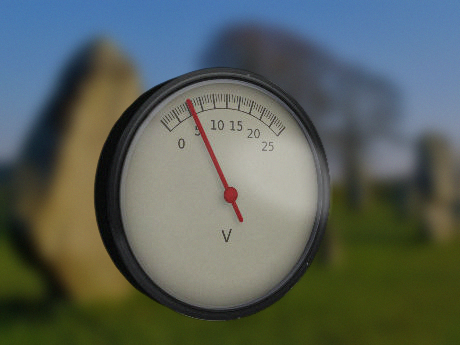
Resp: 5,V
